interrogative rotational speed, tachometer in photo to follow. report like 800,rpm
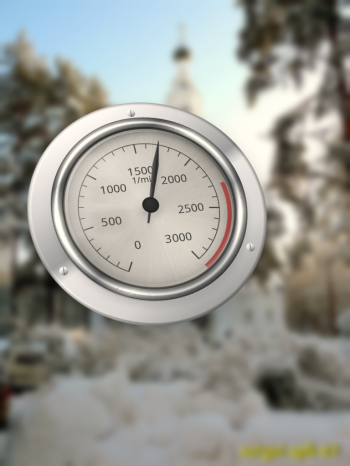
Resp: 1700,rpm
